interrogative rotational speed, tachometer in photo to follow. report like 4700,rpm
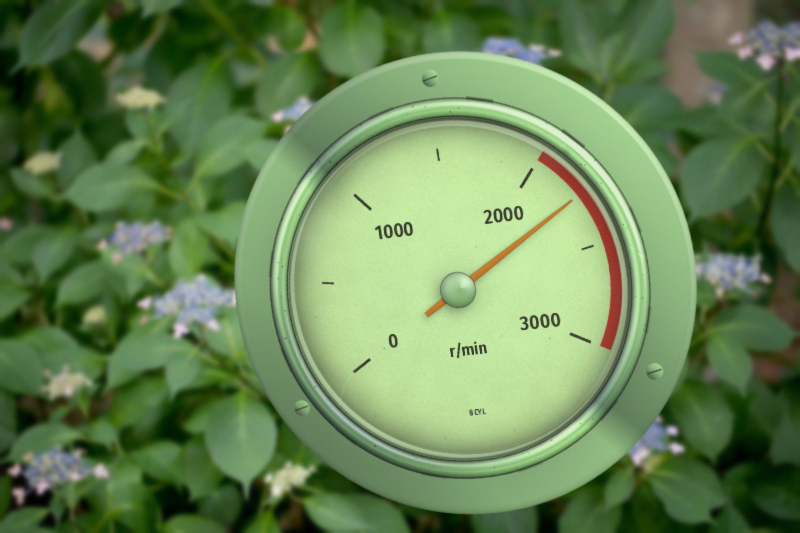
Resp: 2250,rpm
